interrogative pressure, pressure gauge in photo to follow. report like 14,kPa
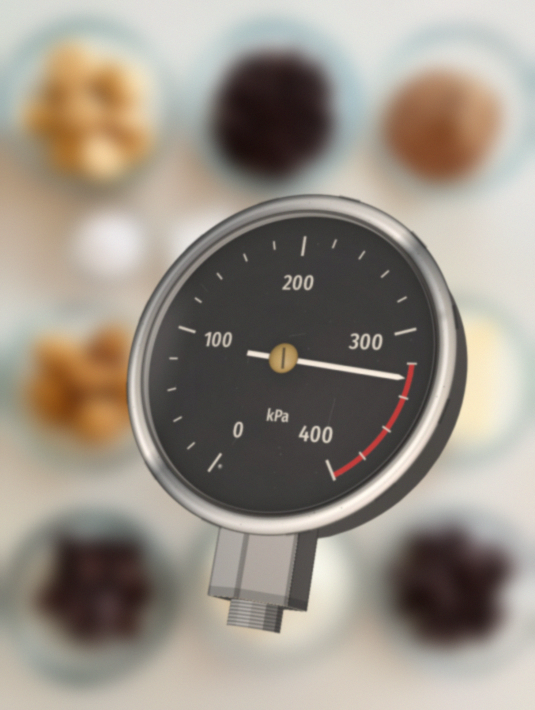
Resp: 330,kPa
